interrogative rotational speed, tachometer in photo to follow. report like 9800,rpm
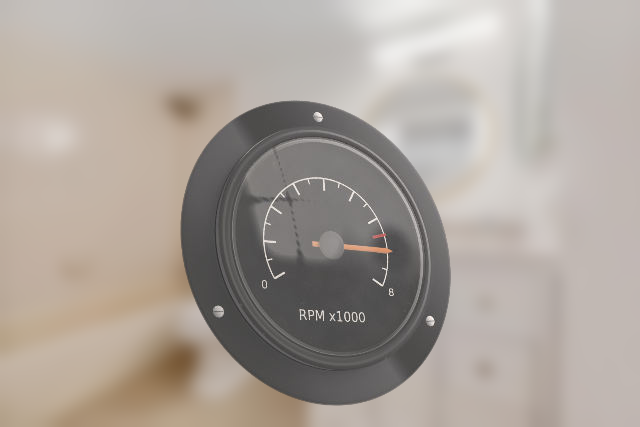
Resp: 7000,rpm
